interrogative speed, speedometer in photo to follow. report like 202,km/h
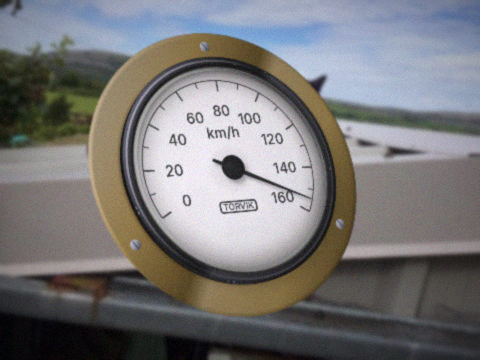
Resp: 155,km/h
